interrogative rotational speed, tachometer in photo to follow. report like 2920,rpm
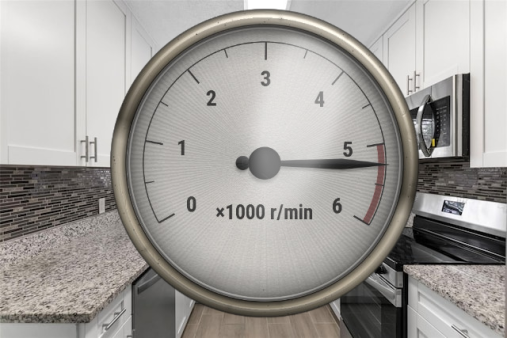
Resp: 5250,rpm
